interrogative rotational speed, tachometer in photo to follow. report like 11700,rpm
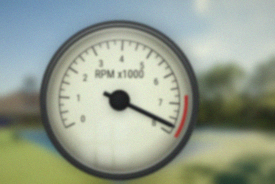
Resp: 7750,rpm
